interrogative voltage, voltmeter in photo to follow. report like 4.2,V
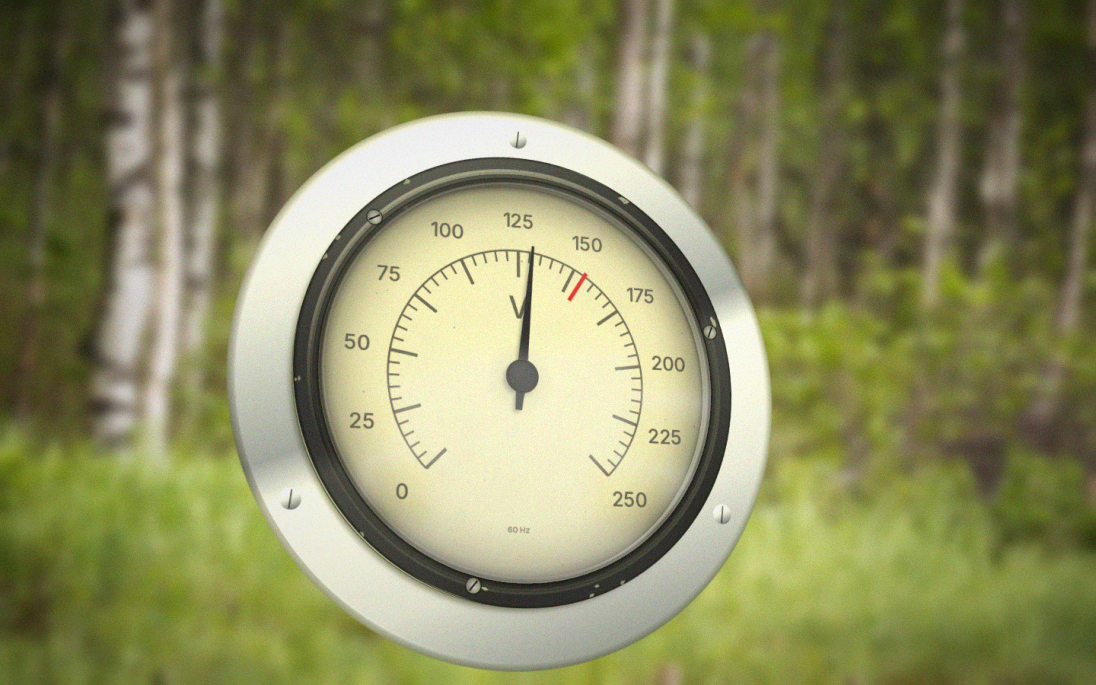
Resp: 130,V
